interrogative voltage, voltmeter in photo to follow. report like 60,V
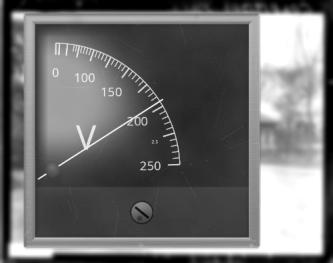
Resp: 195,V
